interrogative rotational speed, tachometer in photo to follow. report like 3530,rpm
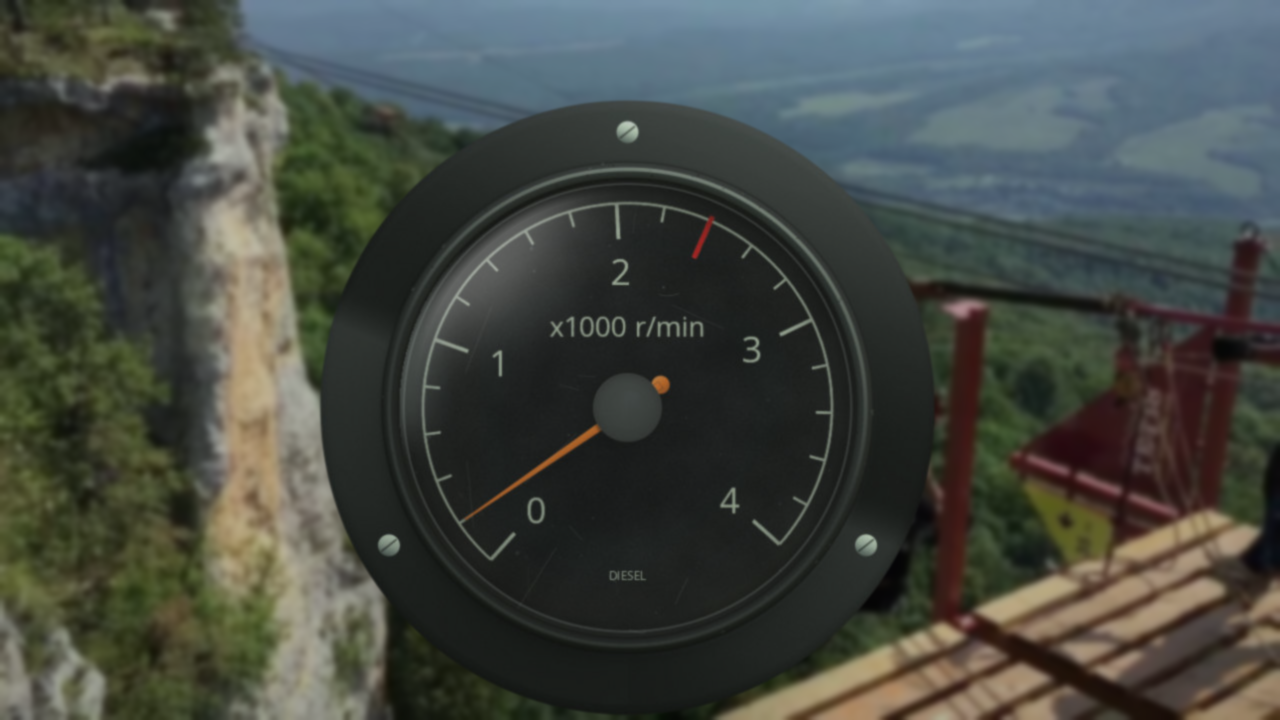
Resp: 200,rpm
